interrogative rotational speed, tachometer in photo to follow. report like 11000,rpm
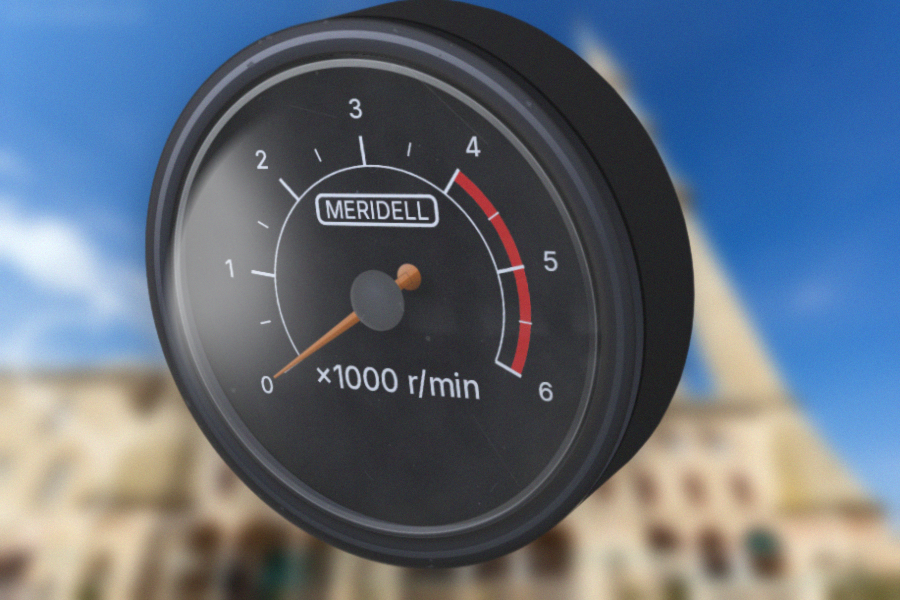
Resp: 0,rpm
